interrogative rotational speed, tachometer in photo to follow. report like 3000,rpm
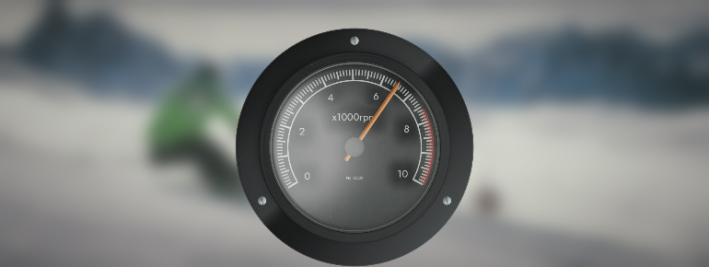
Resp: 6500,rpm
